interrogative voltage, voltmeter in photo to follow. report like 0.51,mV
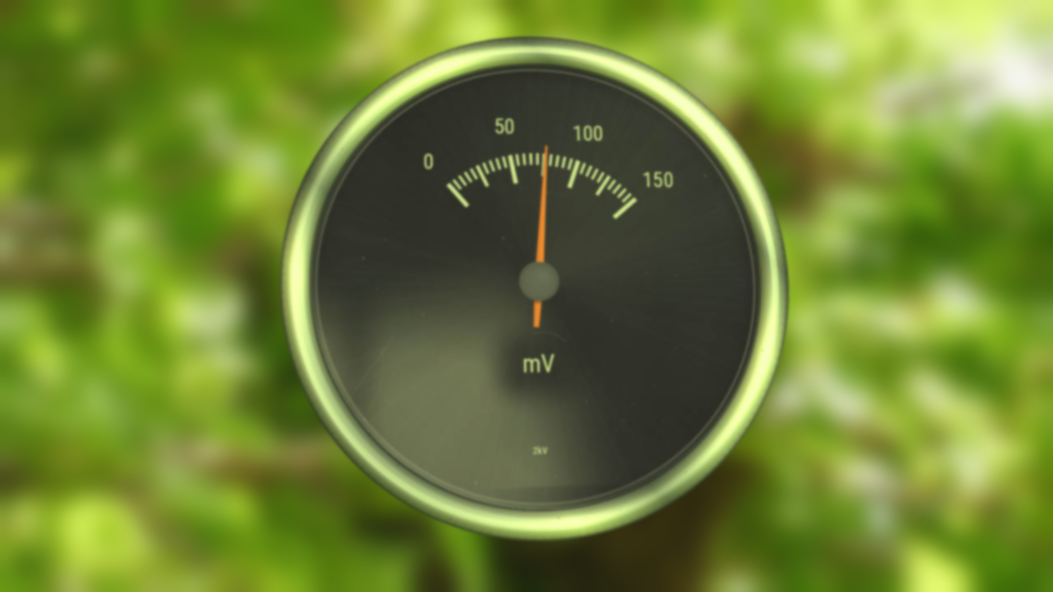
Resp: 75,mV
